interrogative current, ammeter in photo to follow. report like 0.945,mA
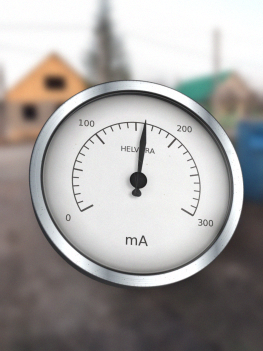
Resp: 160,mA
